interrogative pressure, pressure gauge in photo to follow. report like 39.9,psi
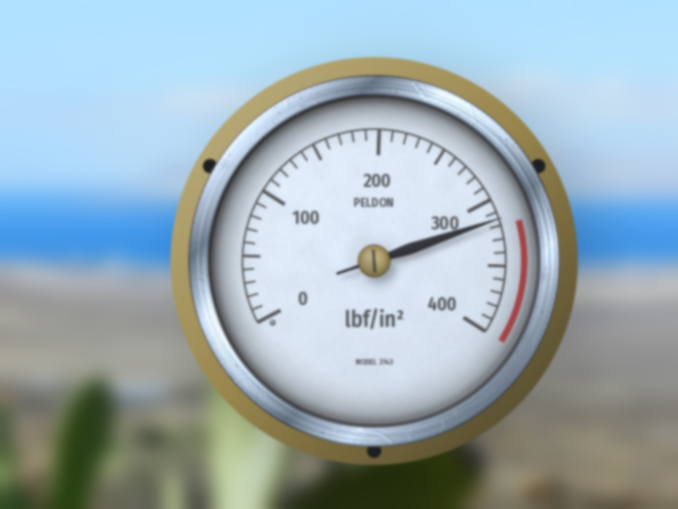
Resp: 315,psi
